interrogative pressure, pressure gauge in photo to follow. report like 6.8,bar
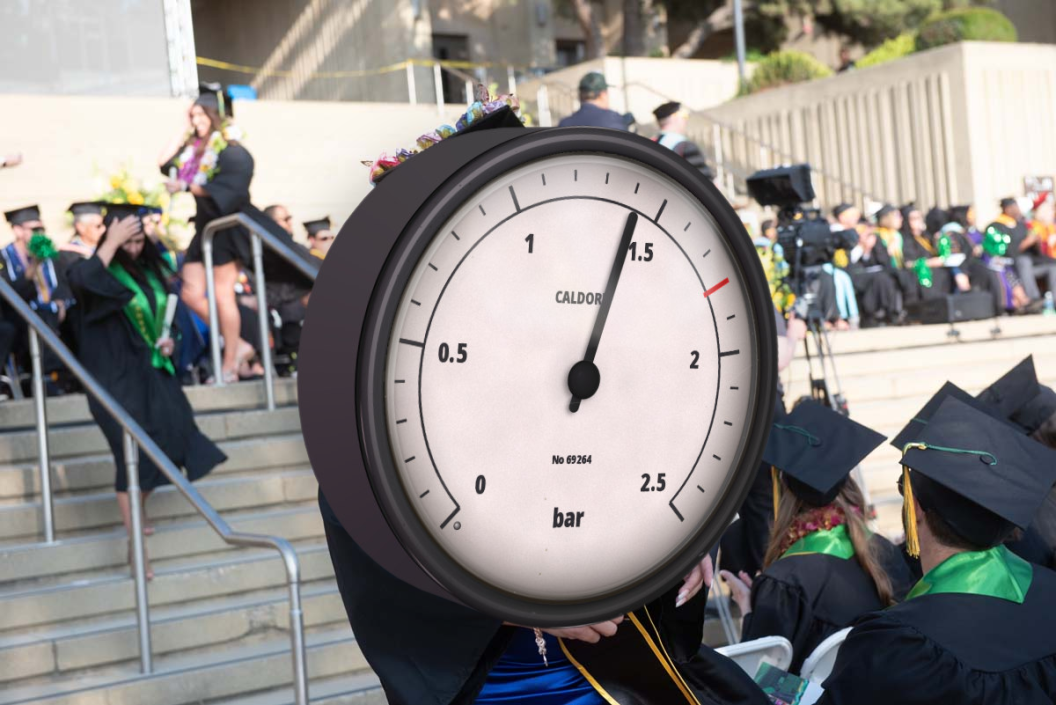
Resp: 1.4,bar
